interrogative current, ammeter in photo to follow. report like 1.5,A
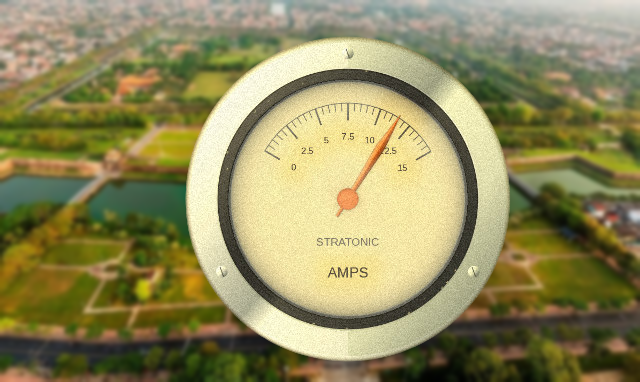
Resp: 11.5,A
